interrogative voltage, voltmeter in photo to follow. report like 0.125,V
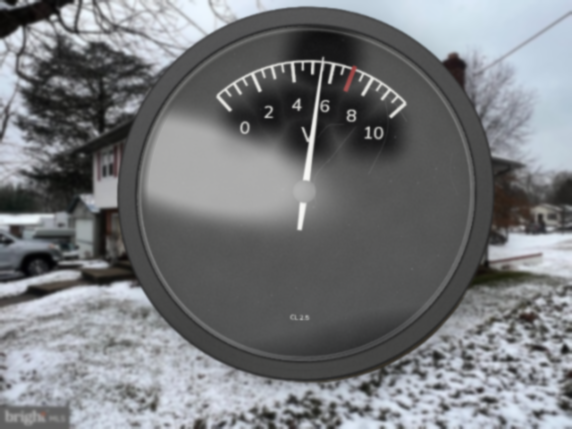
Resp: 5.5,V
